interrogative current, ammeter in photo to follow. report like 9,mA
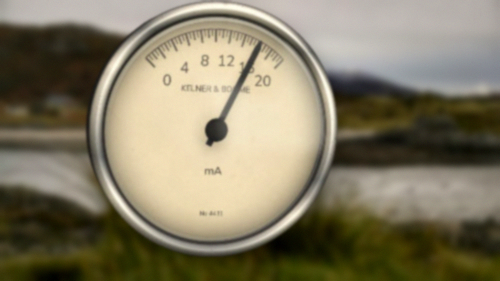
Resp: 16,mA
